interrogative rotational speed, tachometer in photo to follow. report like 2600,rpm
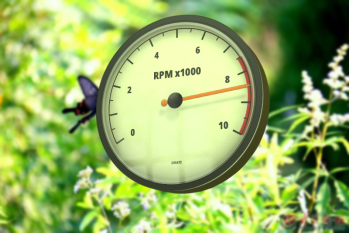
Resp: 8500,rpm
